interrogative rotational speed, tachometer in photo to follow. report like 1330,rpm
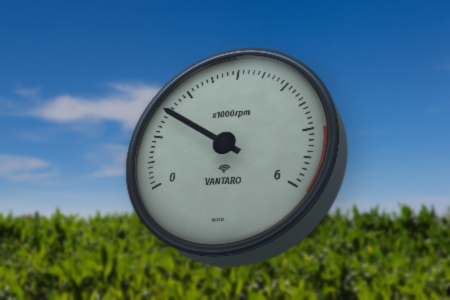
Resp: 1500,rpm
